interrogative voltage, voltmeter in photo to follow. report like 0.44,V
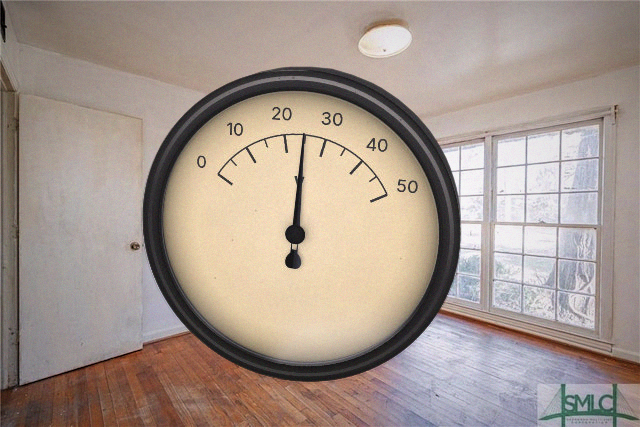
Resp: 25,V
